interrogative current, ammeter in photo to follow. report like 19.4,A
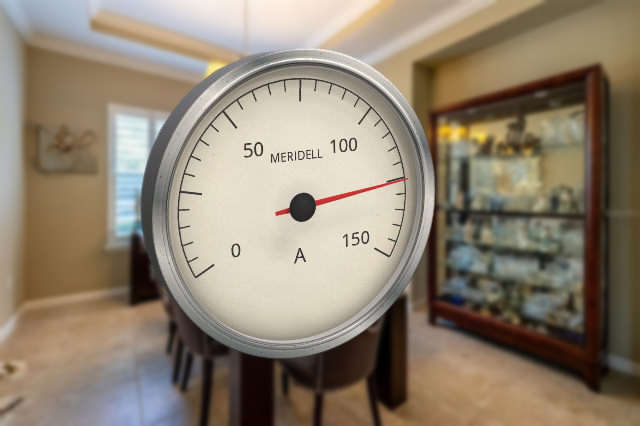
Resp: 125,A
